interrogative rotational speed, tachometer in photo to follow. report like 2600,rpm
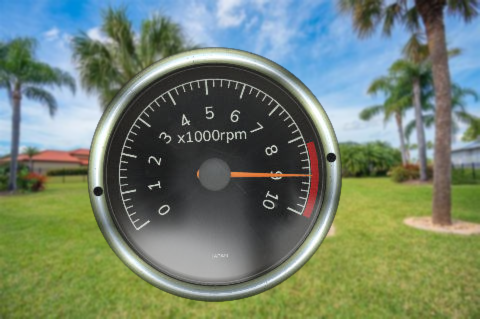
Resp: 9000,rpm
